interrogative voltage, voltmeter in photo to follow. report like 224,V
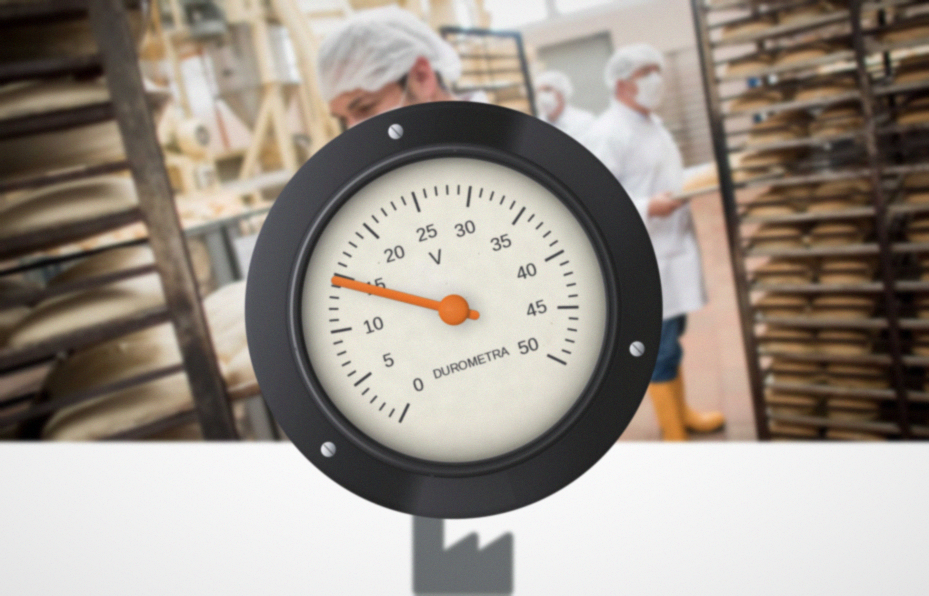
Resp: 14.5,V
